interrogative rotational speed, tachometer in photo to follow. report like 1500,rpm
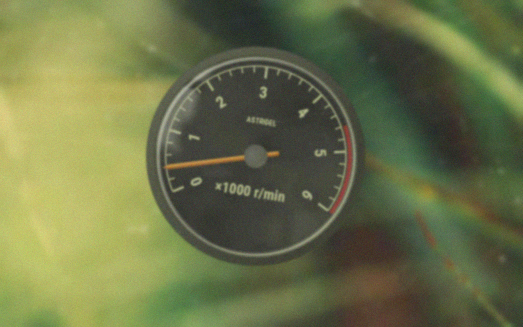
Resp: 400,rpm
